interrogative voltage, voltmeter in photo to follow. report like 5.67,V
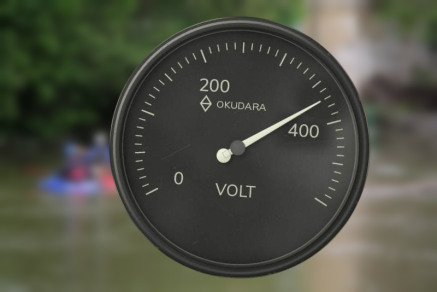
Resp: 370,V
